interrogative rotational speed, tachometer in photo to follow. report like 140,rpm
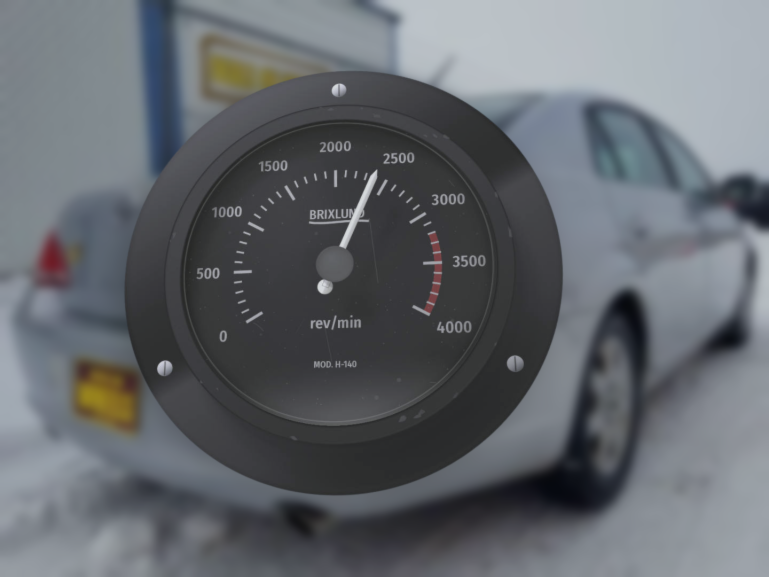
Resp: 2400,rpm
